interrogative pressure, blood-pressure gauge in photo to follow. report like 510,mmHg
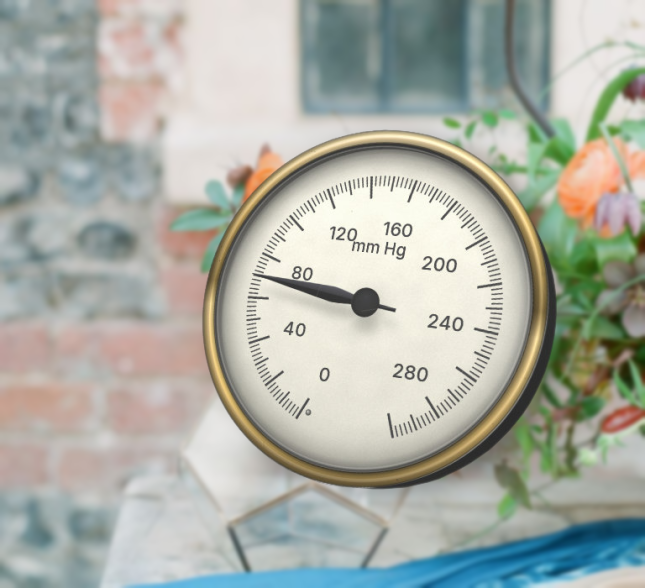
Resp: 70,mmHg
